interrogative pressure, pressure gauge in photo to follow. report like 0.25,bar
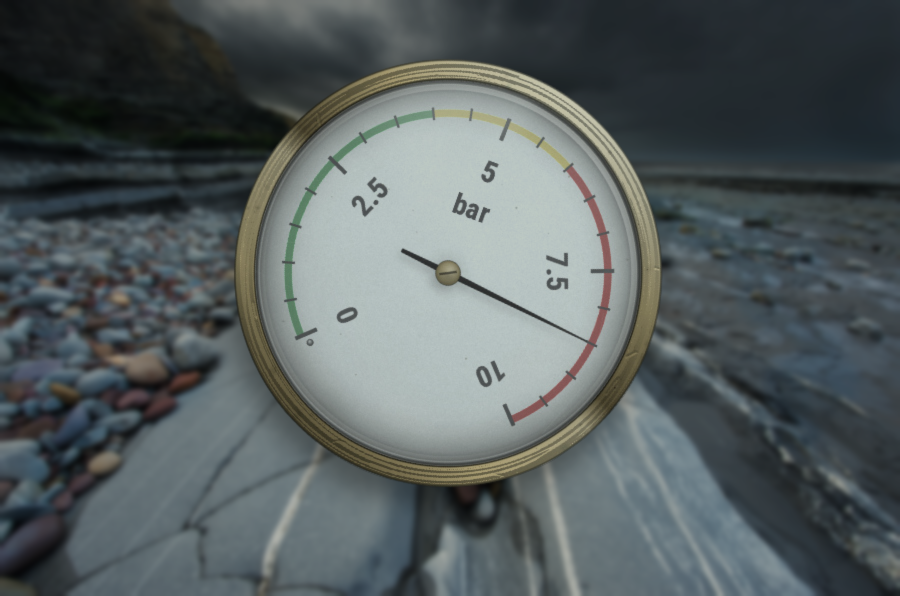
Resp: 8.5,bar
